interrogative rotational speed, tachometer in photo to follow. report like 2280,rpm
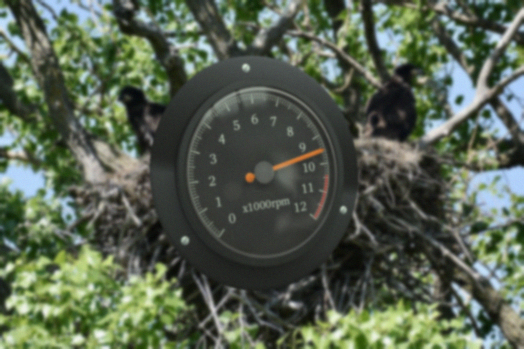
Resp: 9500,rpm
